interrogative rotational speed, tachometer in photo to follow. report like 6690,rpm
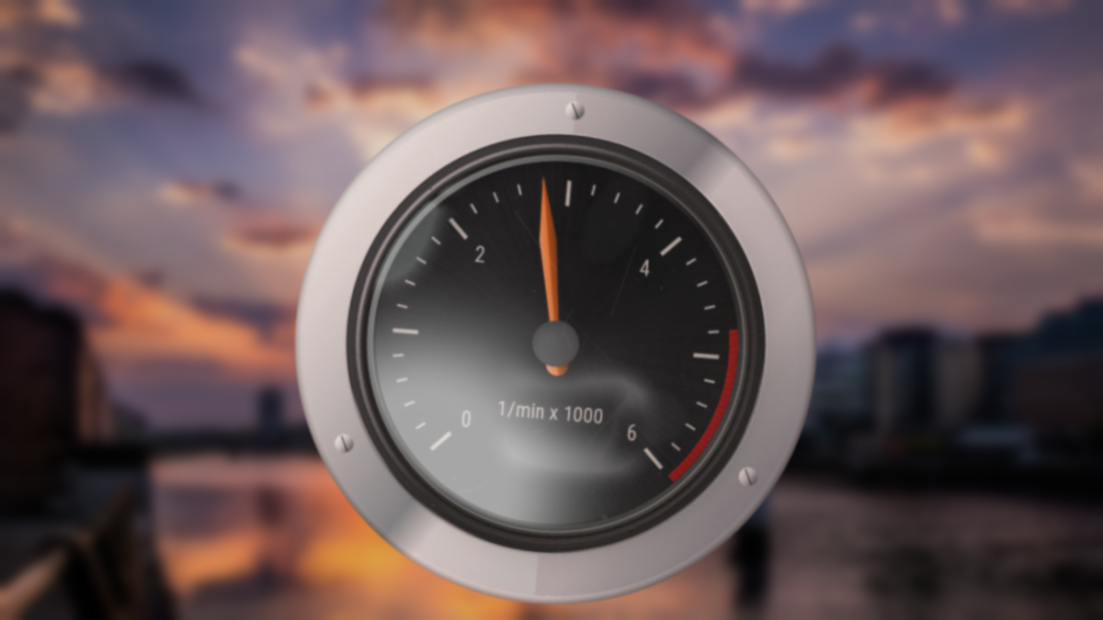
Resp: 2800,rpm
